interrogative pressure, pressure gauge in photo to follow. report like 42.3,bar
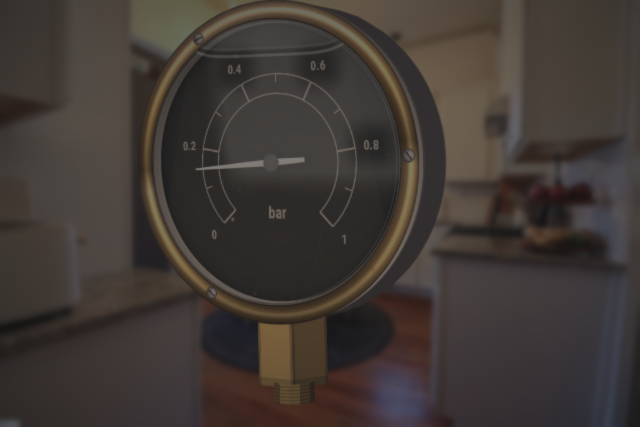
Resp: 0.15,bar
